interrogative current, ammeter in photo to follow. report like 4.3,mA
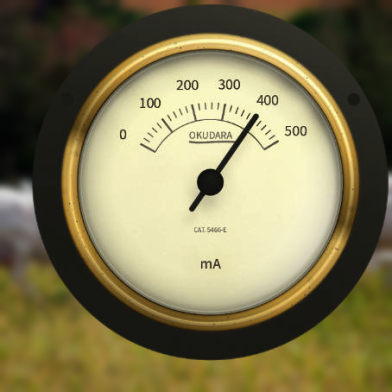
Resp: 400,mA
